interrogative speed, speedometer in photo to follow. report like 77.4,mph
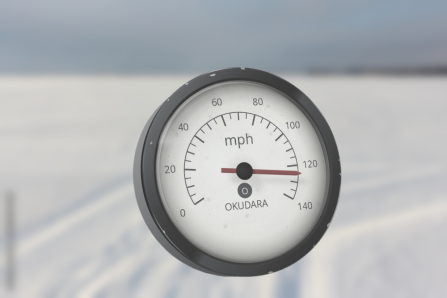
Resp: 125,mph
